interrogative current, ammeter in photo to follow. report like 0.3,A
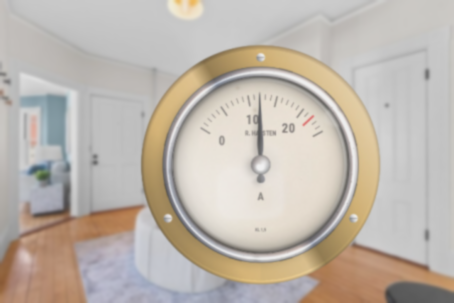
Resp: 12,A
